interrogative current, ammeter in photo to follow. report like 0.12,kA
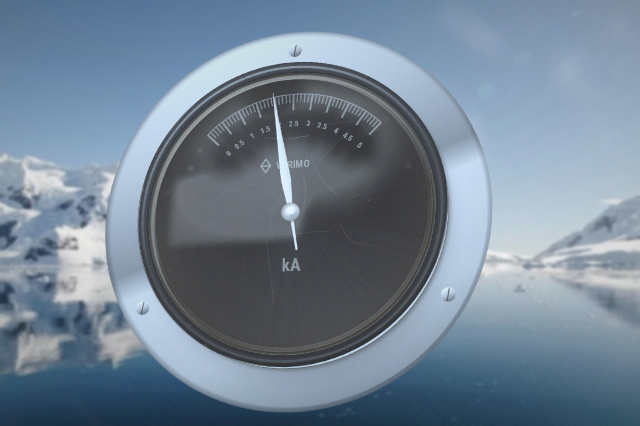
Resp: 2,kA
